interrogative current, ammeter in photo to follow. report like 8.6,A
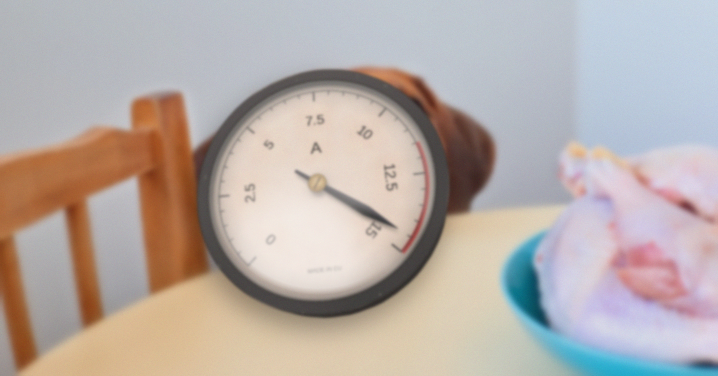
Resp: 14.5,A
